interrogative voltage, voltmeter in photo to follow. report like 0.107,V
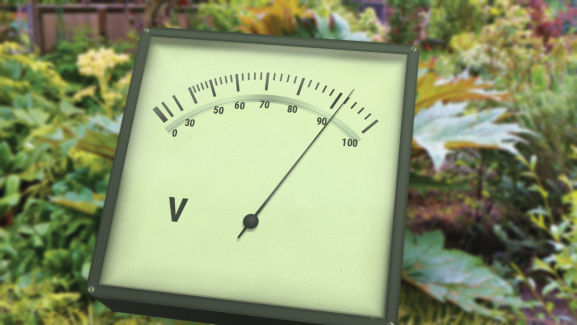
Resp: 92,V
